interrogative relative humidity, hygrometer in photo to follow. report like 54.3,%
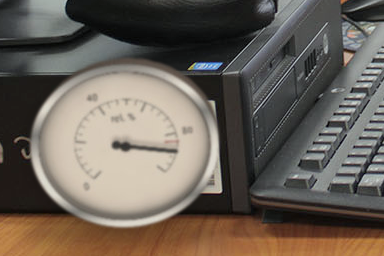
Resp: 88,%
